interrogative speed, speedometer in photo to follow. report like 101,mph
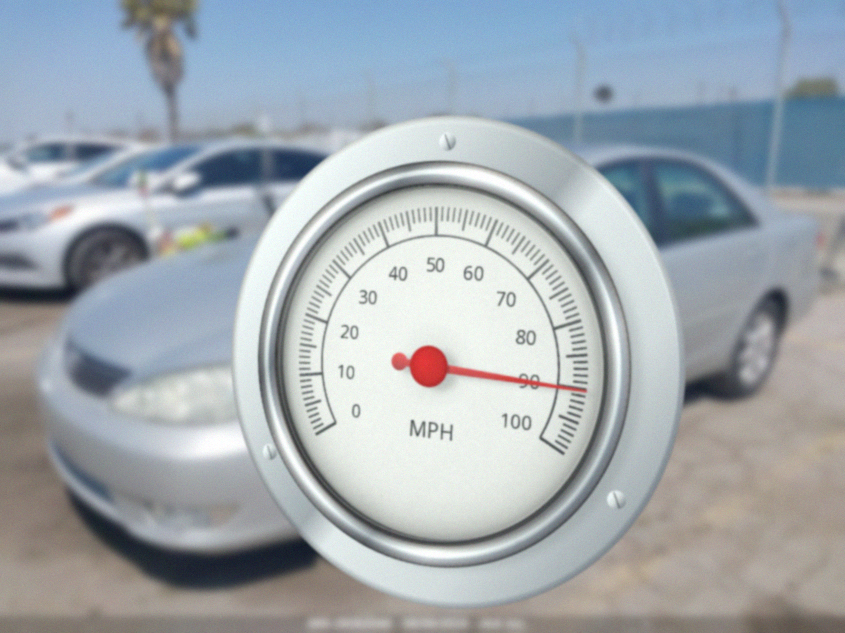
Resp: 90,mph
